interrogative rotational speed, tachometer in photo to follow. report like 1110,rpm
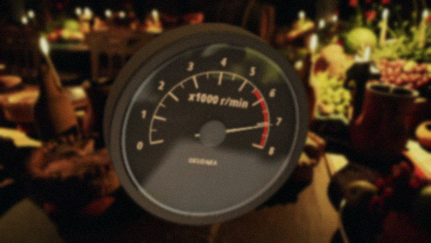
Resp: 7000,rpm
